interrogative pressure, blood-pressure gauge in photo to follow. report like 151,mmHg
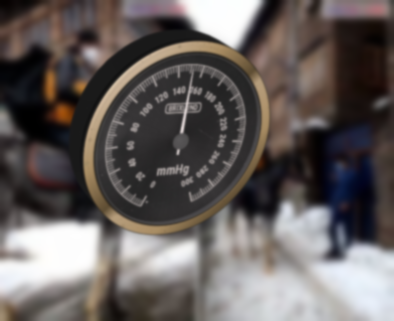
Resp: 150,mmHg
